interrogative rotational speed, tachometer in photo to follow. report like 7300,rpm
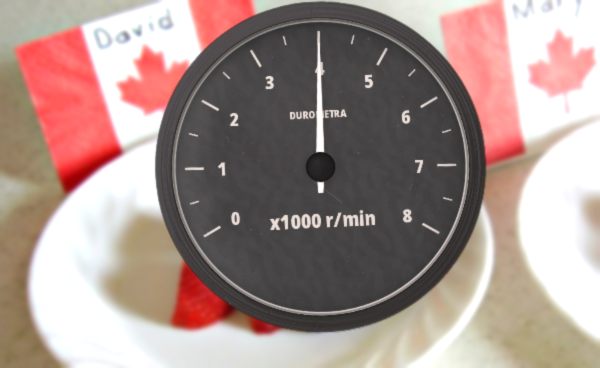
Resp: 4000,rpm
